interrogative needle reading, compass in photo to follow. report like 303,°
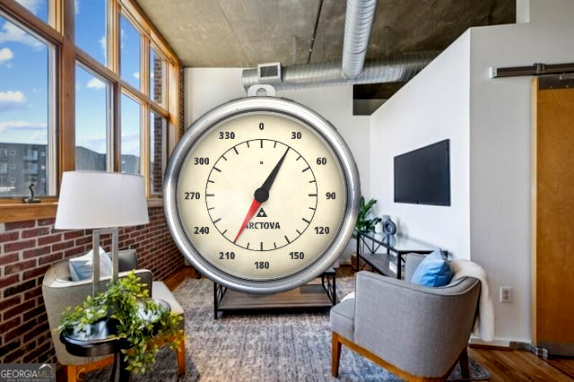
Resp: 210,°
